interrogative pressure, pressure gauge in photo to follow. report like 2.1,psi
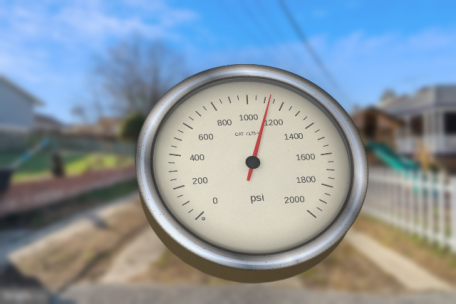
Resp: 1125,psi
